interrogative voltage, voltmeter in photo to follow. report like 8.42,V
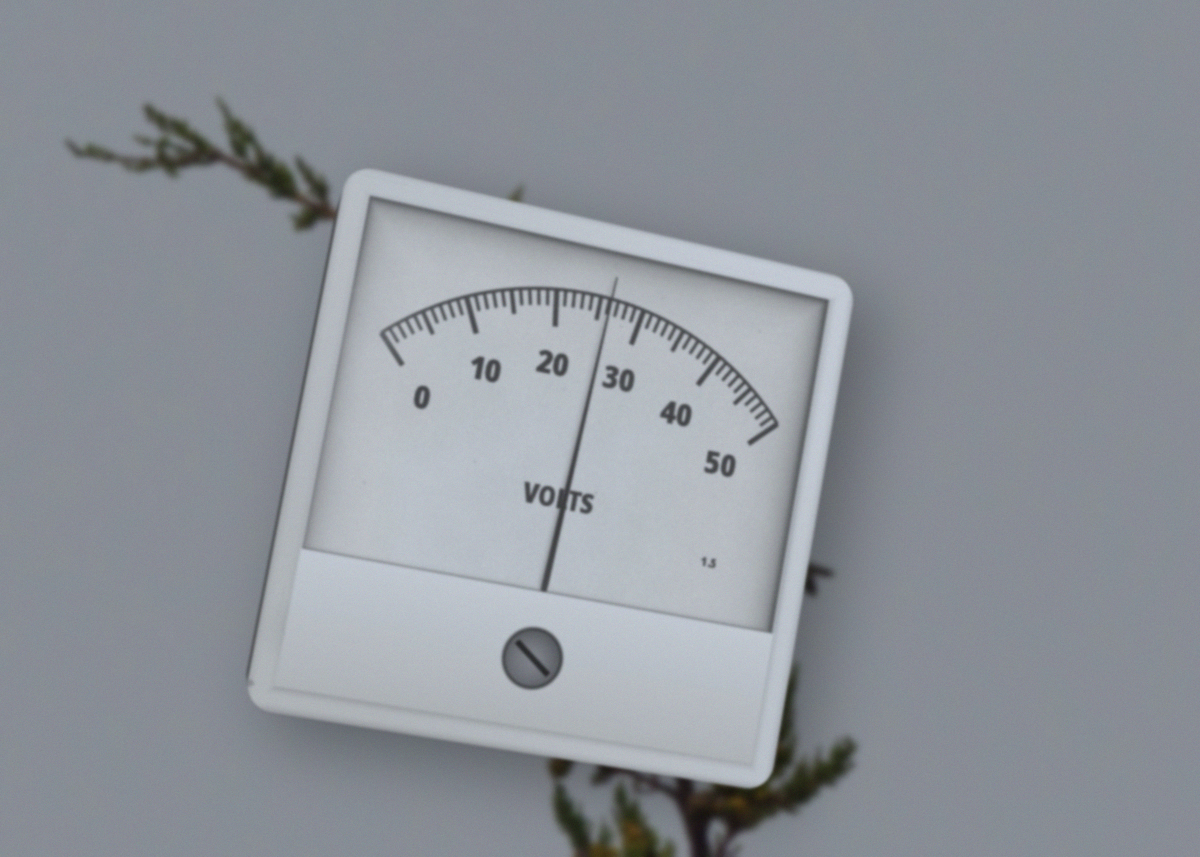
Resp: 26,V
